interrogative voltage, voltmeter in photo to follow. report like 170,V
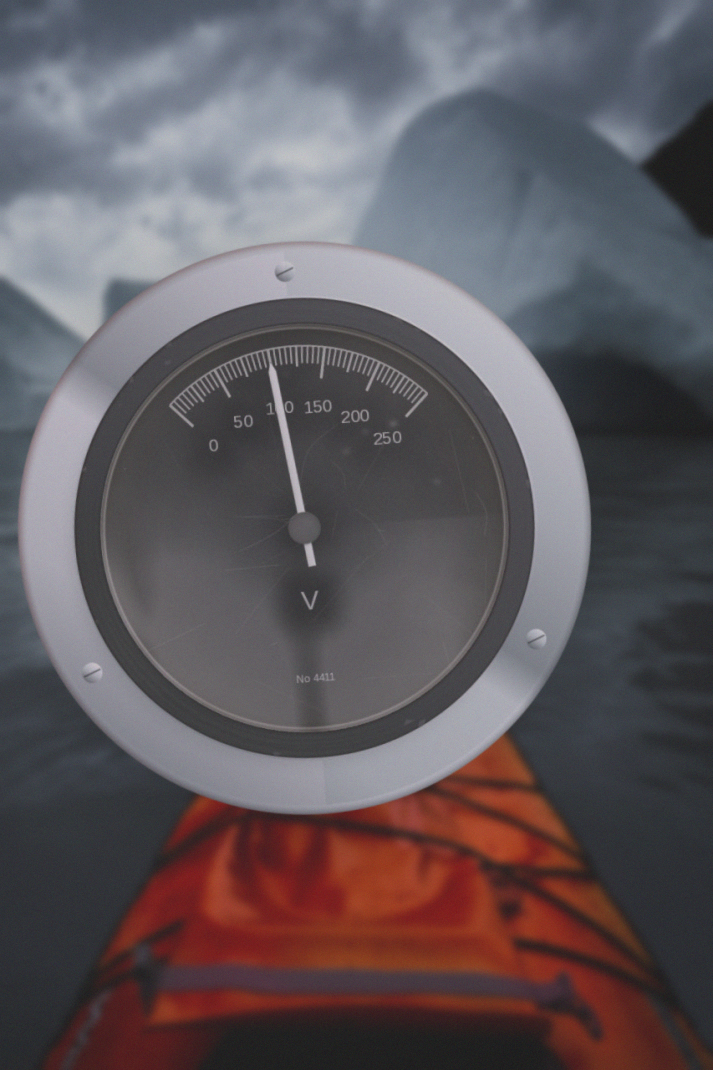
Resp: 100,V
